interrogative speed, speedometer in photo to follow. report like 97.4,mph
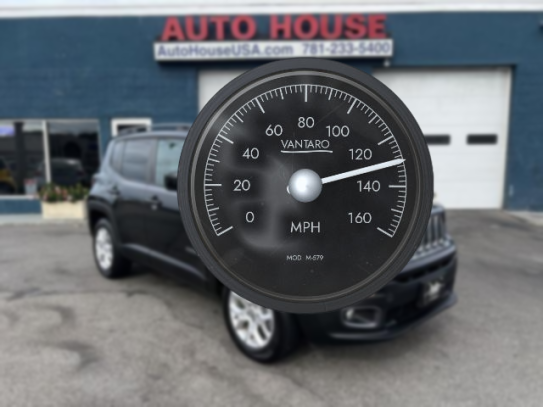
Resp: 130,mph
